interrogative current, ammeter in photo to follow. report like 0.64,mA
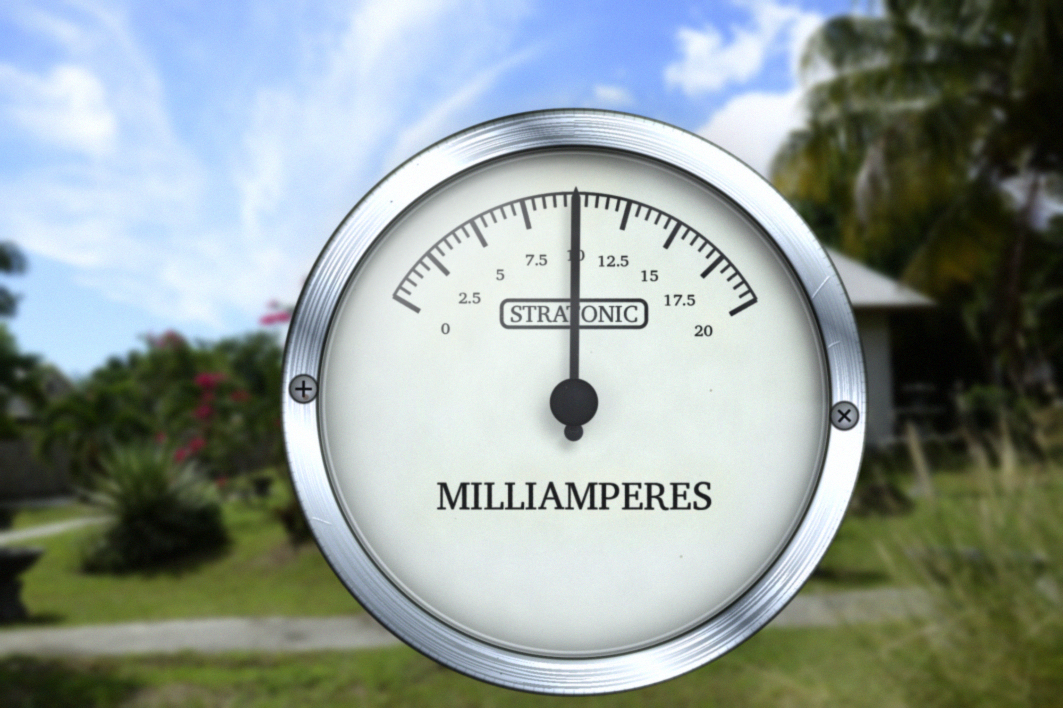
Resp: 10,mA
